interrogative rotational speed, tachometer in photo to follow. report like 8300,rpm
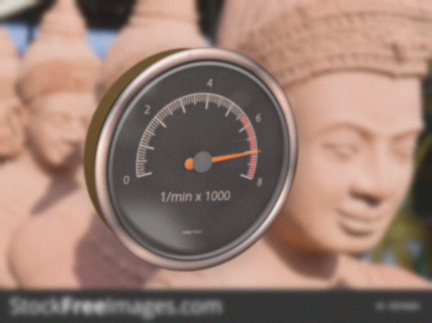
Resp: 7000,rpm
